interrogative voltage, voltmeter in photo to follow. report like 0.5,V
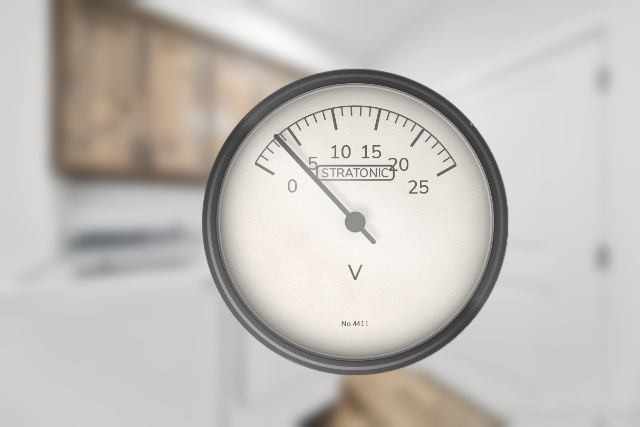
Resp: 3.5,V
